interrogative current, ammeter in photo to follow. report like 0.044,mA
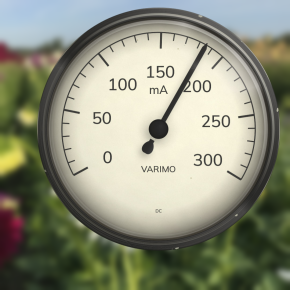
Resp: 185,mA
